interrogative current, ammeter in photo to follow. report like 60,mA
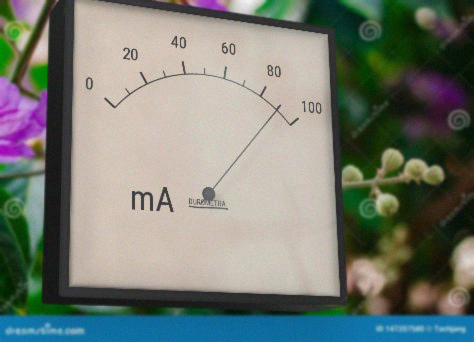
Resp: 90,mA
